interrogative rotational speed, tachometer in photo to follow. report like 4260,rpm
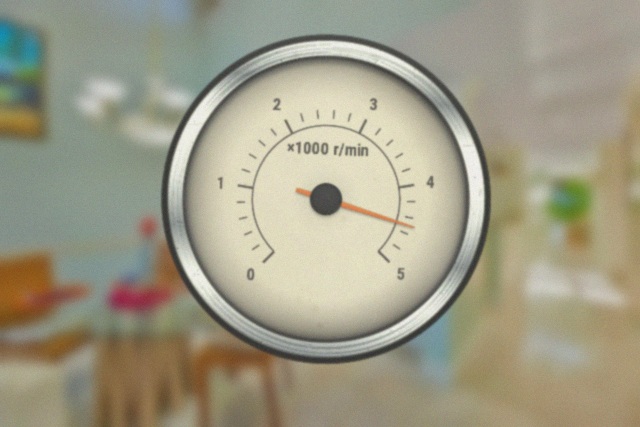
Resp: 4500,rpm
